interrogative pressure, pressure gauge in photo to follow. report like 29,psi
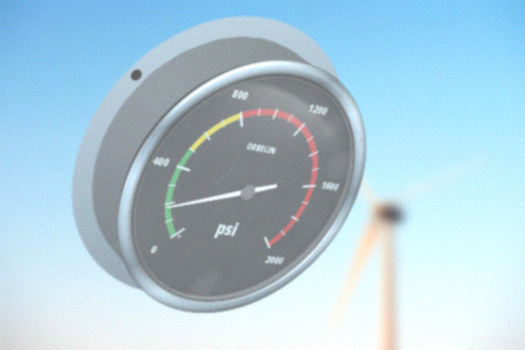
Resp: 200,psi
